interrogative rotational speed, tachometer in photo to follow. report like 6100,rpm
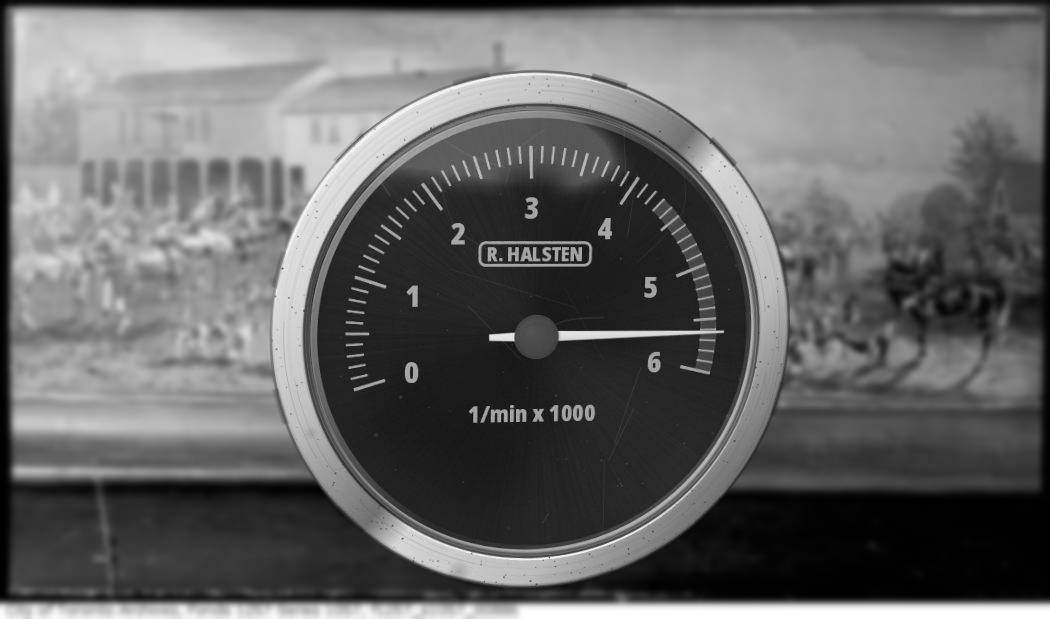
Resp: 5600,rpm
